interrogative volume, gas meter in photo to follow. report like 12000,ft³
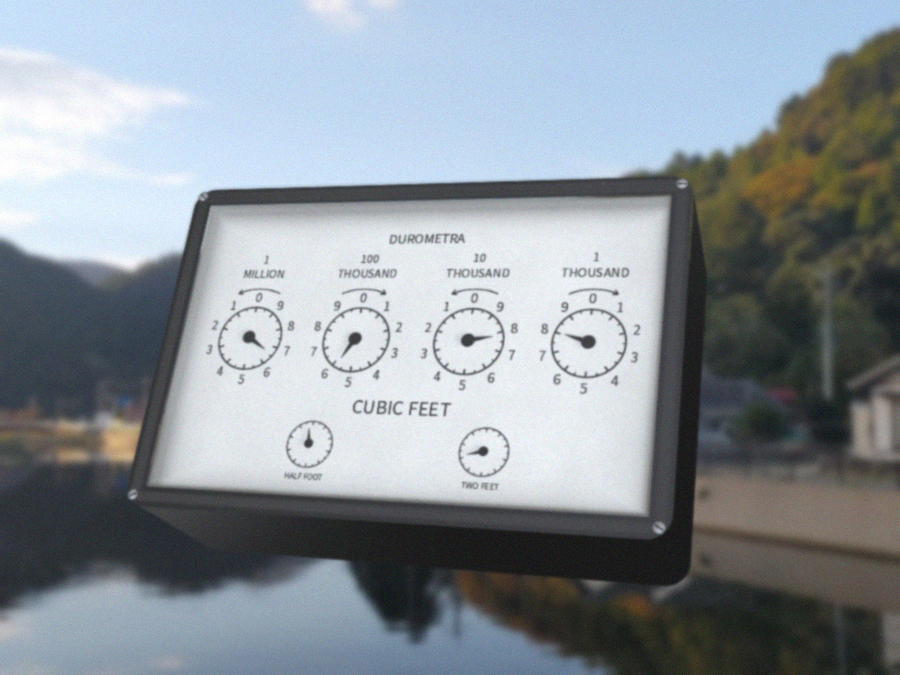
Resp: 657800,ft³
